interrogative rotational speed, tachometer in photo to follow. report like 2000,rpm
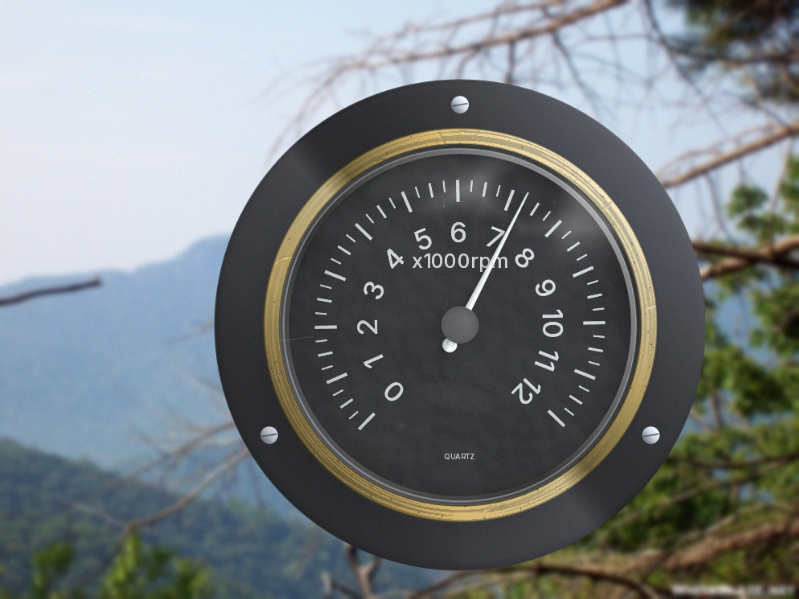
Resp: 7250,rpm
